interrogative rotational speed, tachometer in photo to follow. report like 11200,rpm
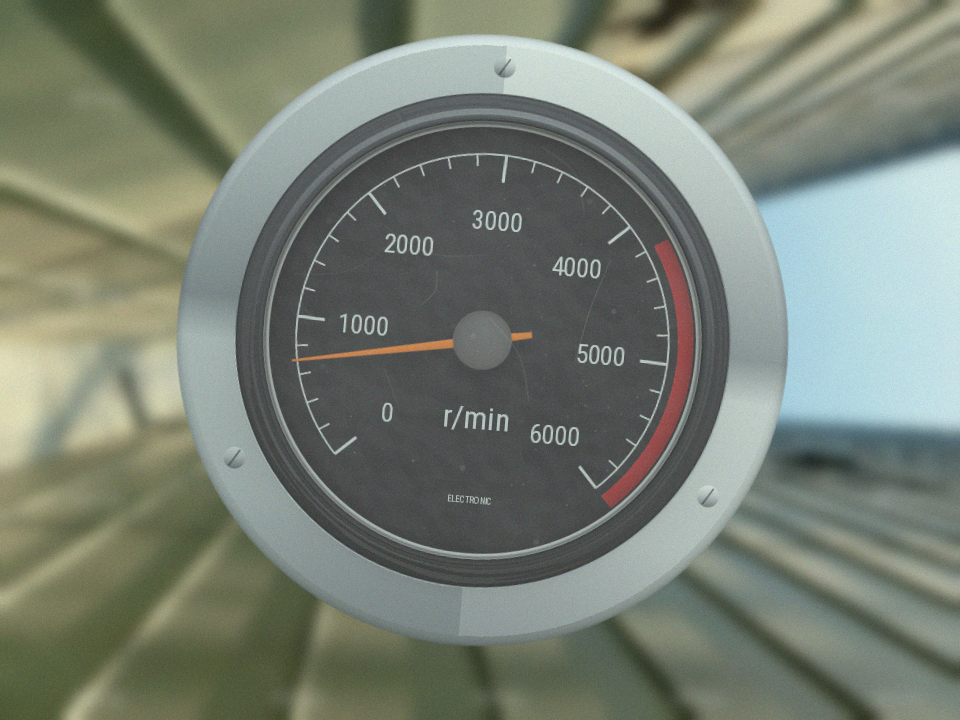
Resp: 700,rpm
